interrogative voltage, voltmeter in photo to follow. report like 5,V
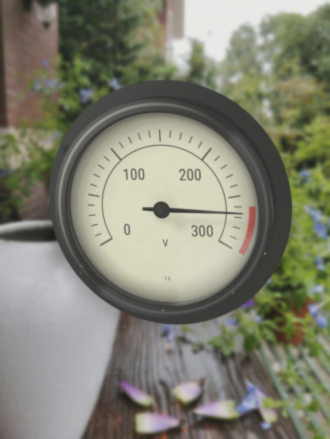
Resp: 265,V
